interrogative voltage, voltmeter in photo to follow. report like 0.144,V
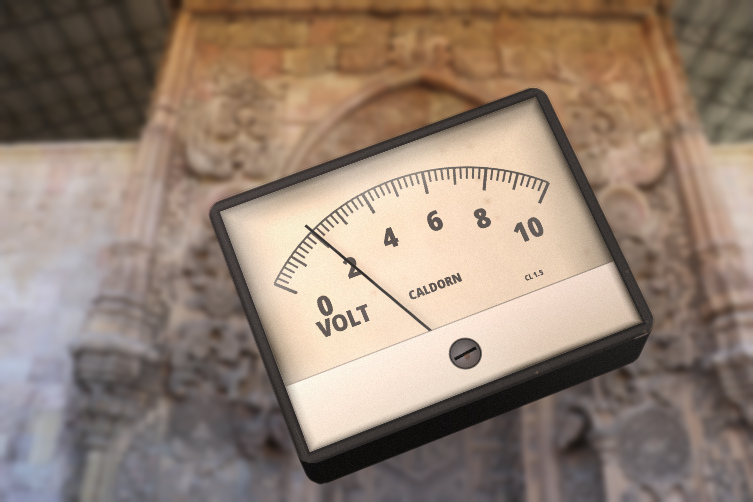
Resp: 2,V
